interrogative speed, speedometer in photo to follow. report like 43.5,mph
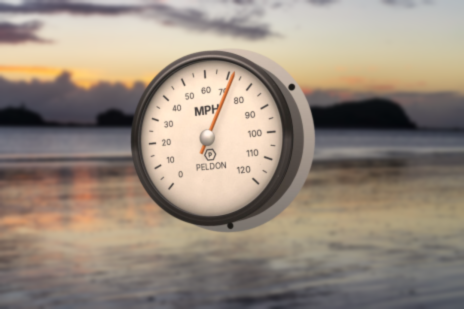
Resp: 72.5,mph
